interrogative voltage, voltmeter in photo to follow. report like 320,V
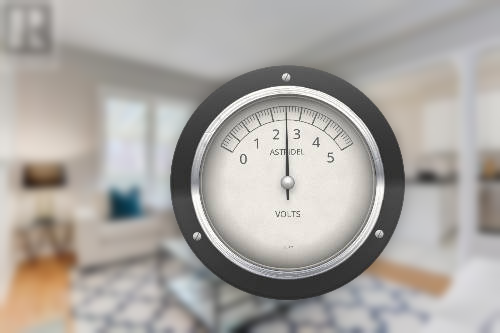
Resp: 2.5,V
